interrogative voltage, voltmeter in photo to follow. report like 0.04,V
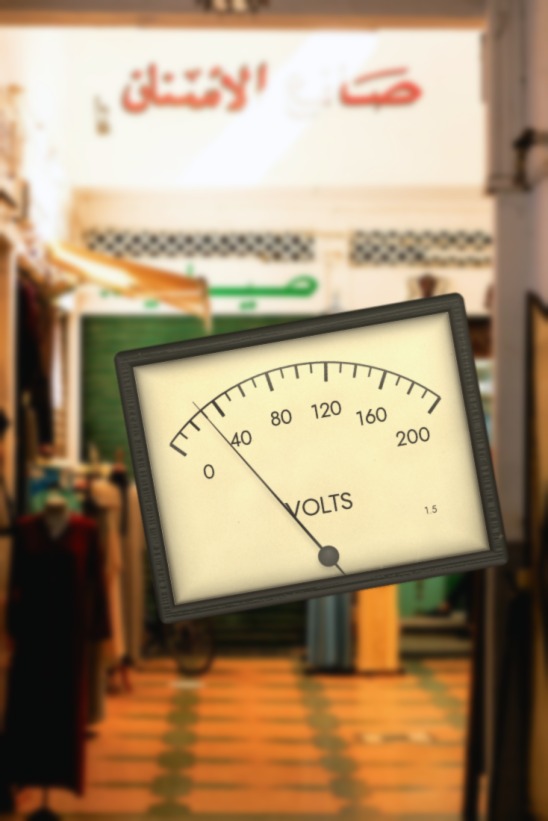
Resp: 30,V
